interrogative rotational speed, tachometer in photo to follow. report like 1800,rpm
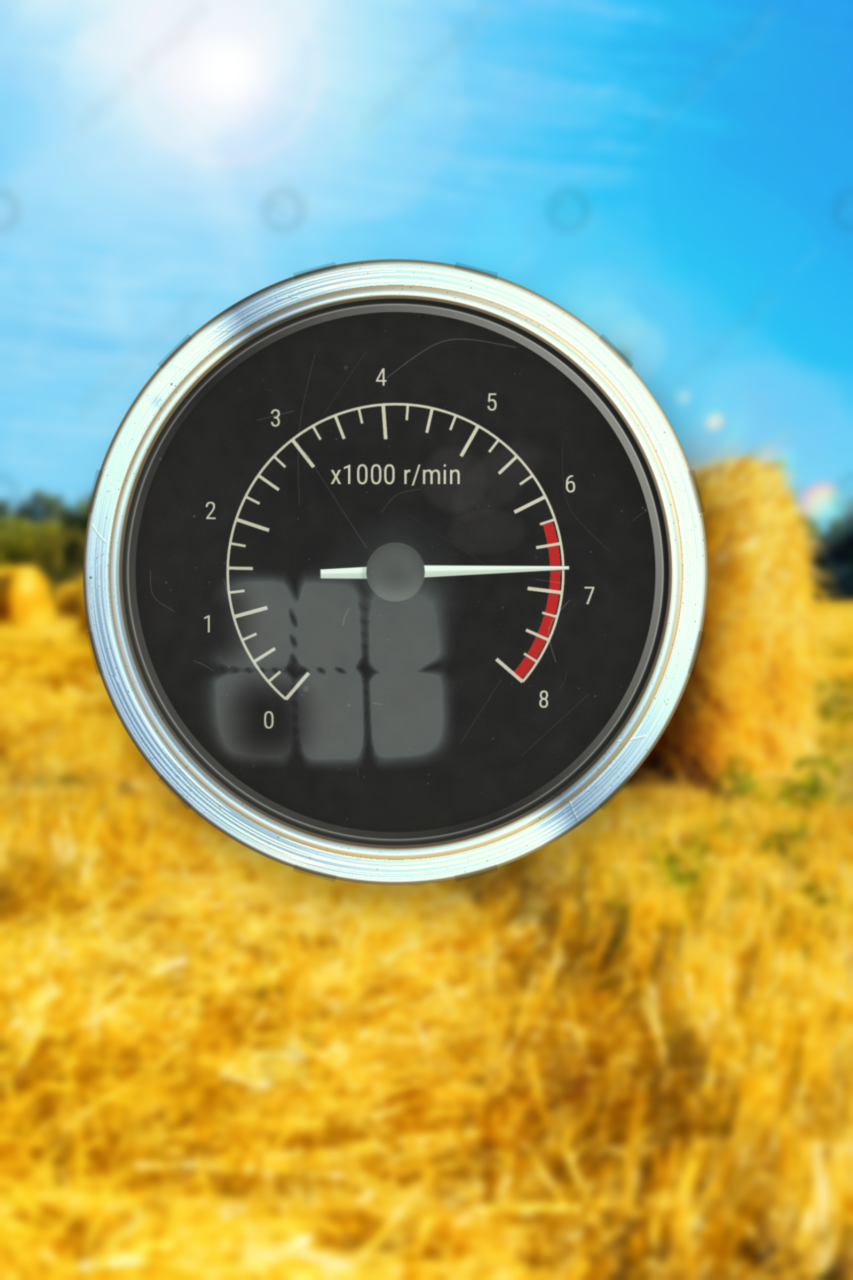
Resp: 6750,rpm
